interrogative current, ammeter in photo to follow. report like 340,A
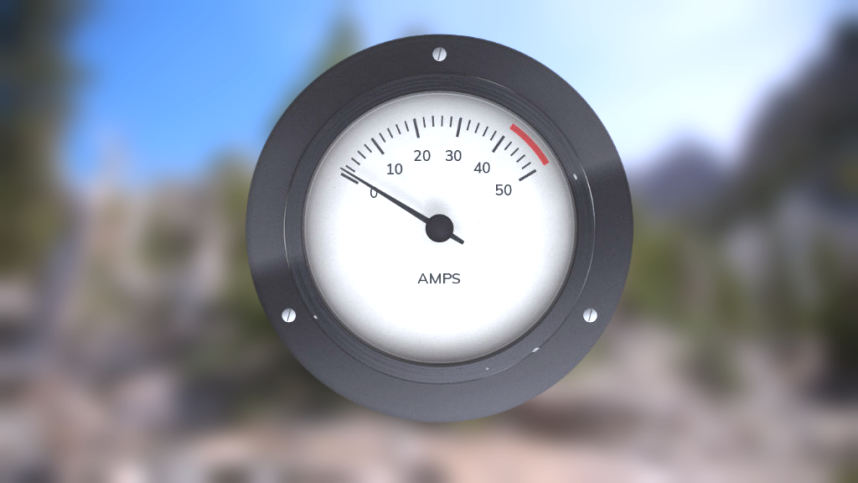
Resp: 1,A
